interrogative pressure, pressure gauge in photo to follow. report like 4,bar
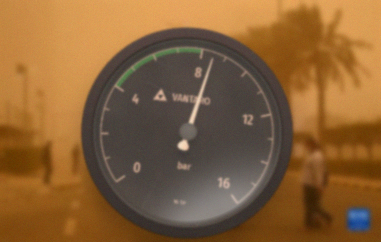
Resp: 8.5,bar
